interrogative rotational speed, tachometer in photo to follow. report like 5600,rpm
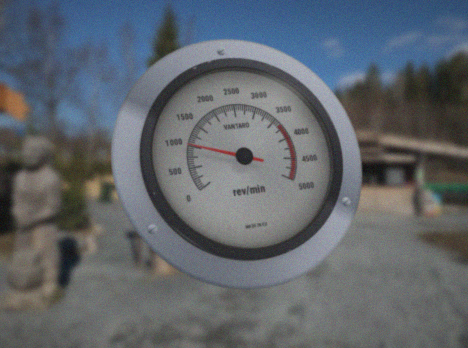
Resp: 1000,rpm
